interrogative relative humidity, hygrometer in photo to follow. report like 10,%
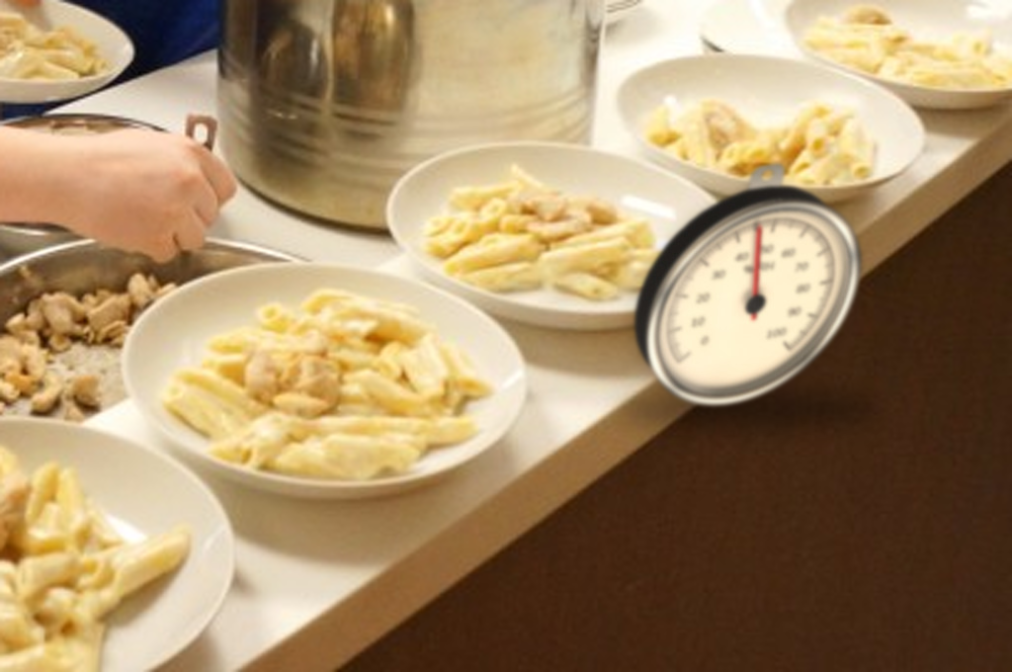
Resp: 45,%
